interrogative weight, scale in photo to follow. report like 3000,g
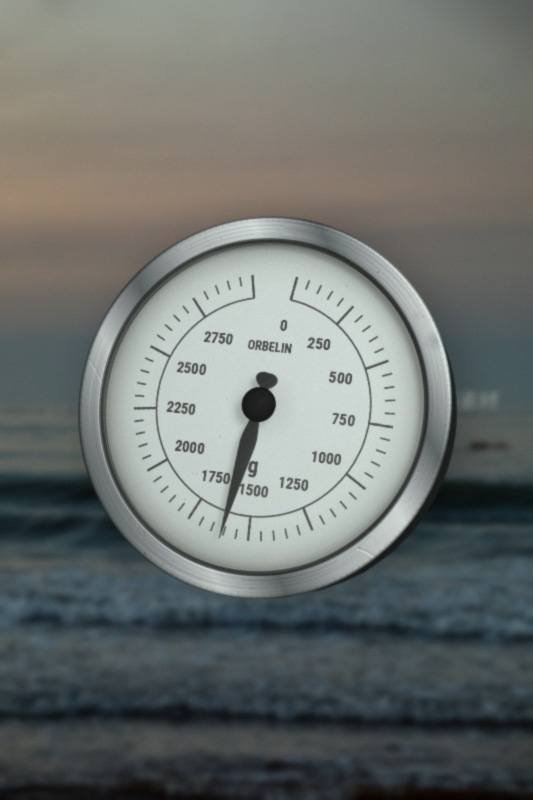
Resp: 1600,g
